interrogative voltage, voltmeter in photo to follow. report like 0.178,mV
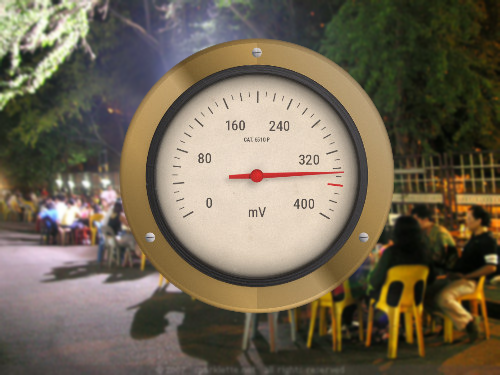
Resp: 345,mV
